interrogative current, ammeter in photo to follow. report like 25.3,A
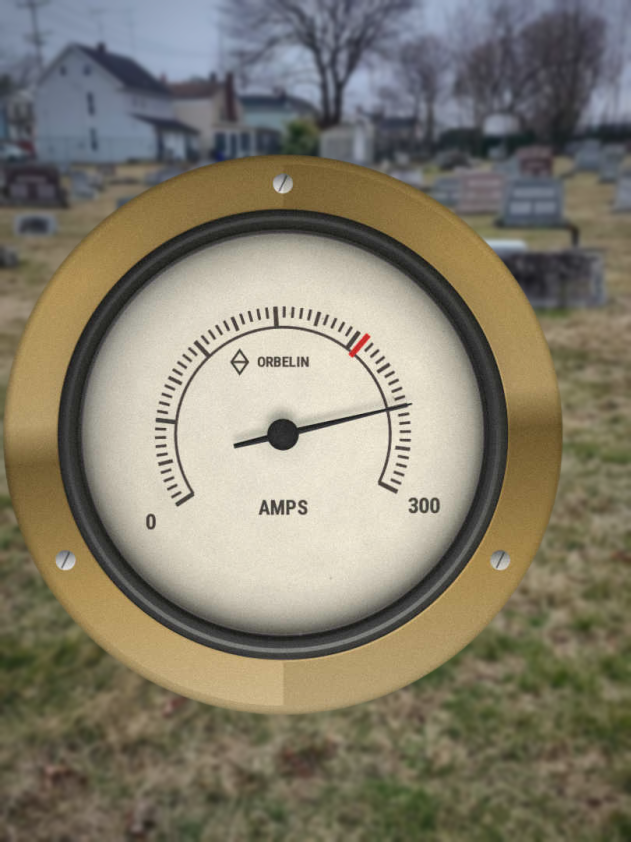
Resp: 250,A
